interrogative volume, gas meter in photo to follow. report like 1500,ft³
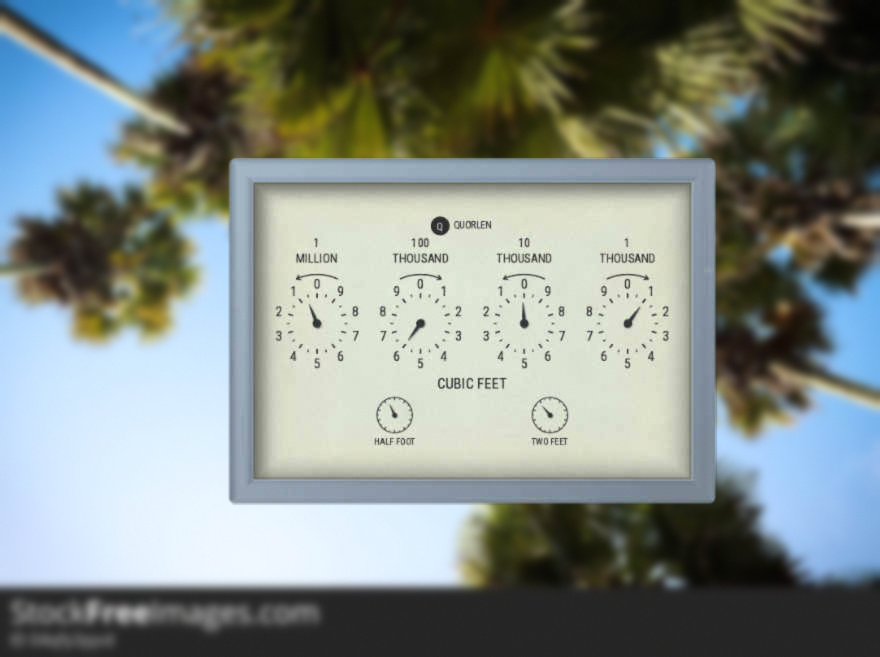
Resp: 60100,ft³
